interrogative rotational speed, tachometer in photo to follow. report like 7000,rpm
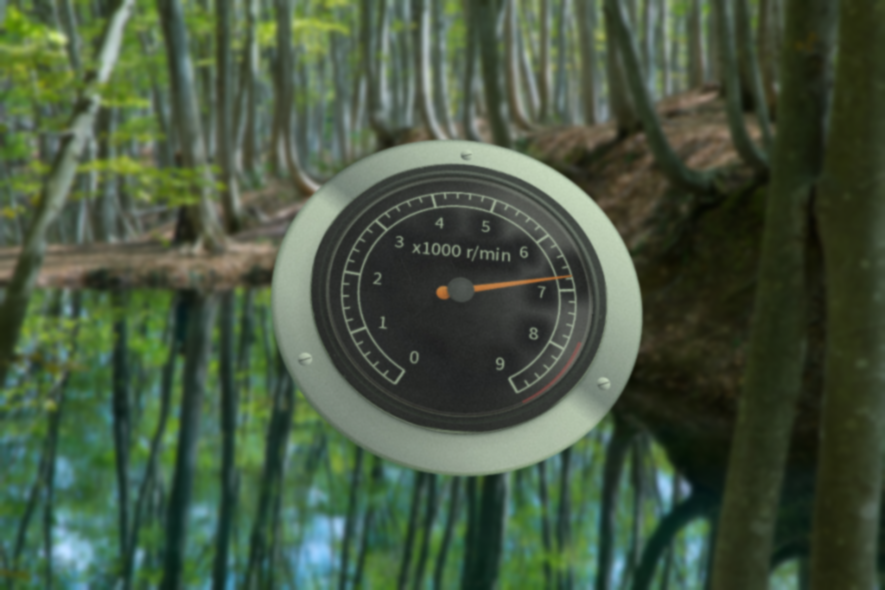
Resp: 6800,rpm
